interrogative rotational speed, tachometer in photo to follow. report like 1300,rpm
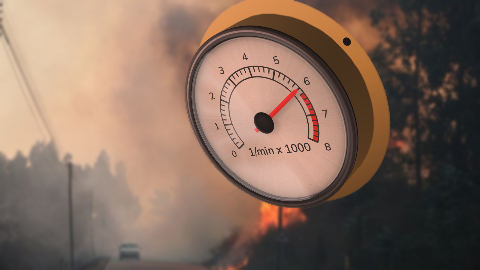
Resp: 6000,rpm
